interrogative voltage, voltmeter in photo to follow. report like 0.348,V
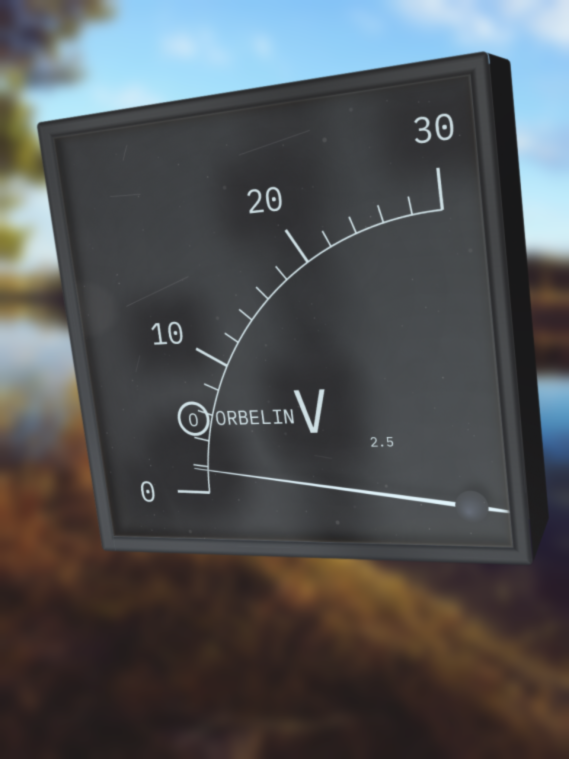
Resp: 2,V
